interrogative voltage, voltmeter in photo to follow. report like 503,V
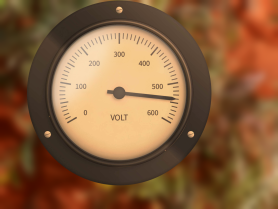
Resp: 540,V
